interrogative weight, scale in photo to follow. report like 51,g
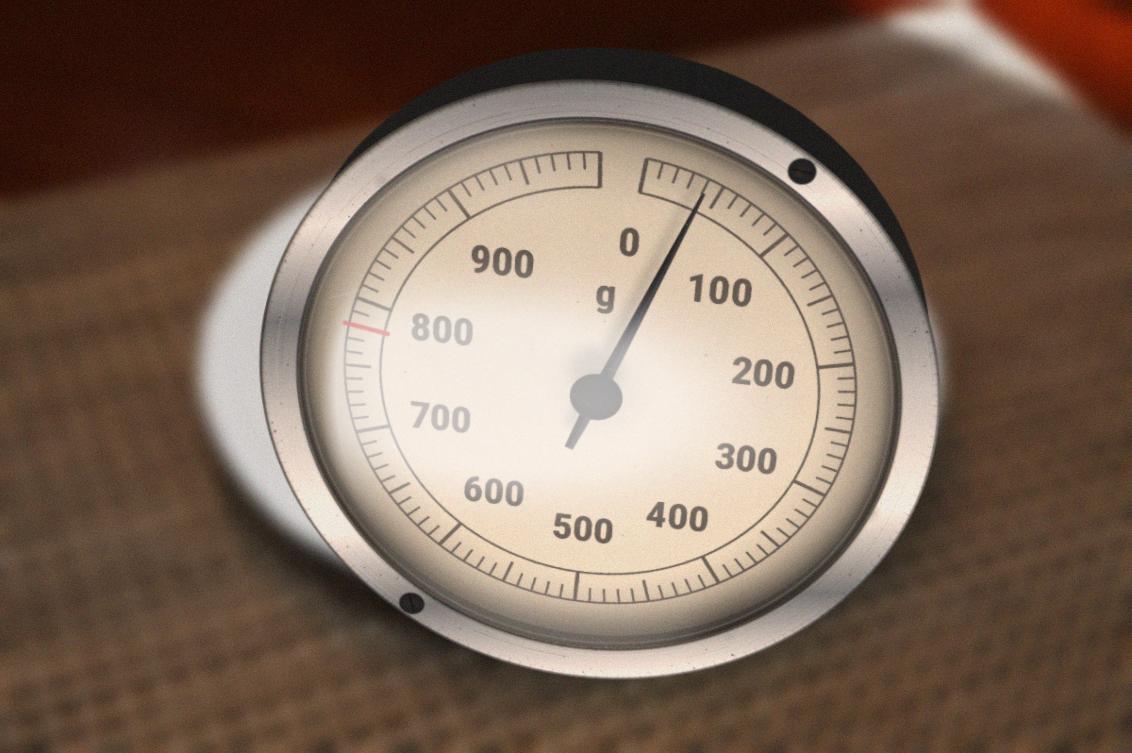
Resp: 40,g
